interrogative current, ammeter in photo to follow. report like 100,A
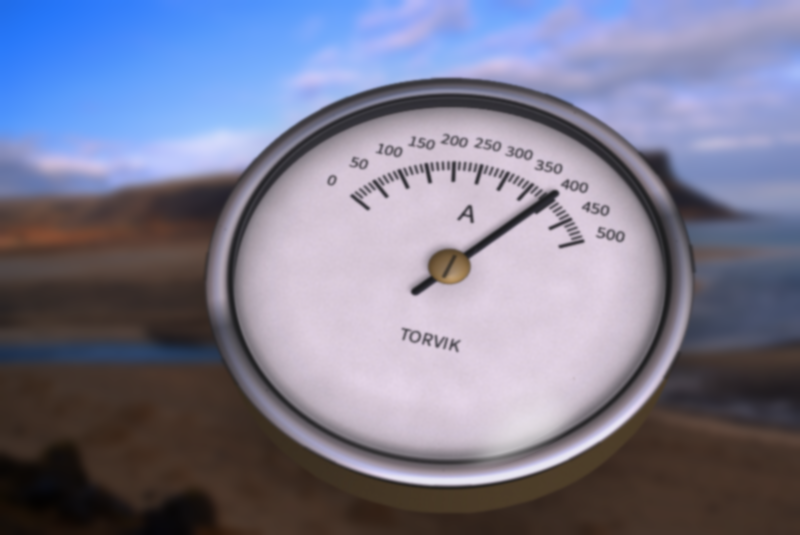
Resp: 400,A
